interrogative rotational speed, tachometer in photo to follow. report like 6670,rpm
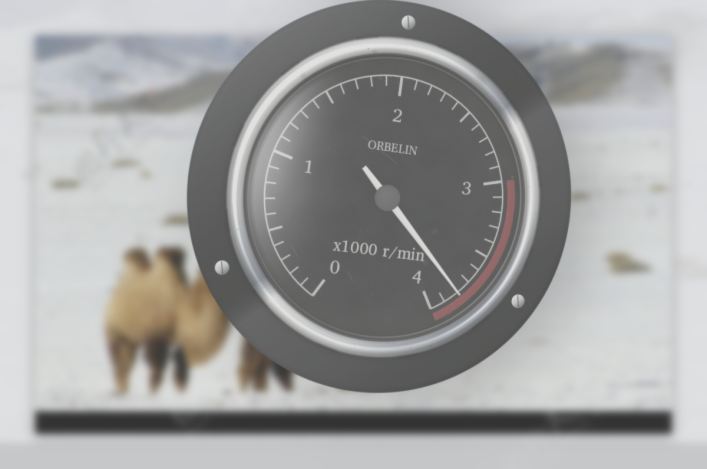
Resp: 3800,rpm
